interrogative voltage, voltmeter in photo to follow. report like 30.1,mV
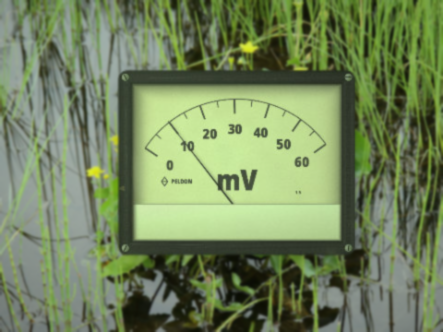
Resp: 10,mV
